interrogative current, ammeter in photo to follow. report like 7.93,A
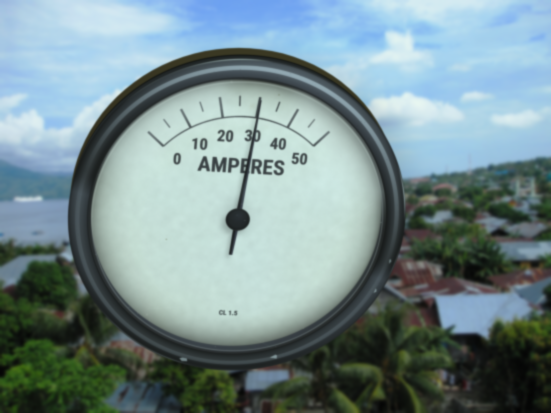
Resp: 30,A
